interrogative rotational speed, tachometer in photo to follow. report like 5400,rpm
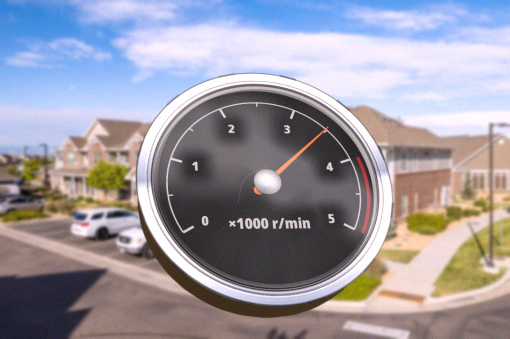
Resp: 3500,rpm
